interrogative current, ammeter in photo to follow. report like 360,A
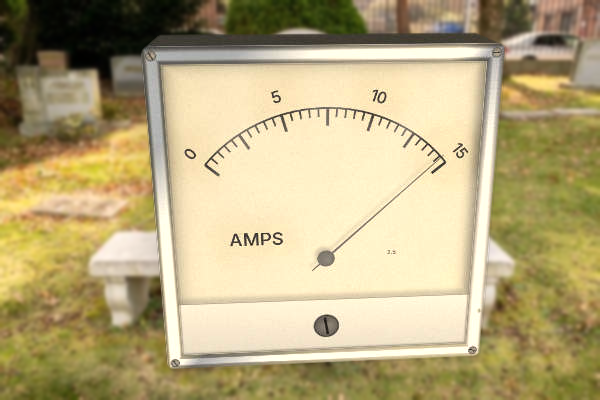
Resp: 14.5,A
